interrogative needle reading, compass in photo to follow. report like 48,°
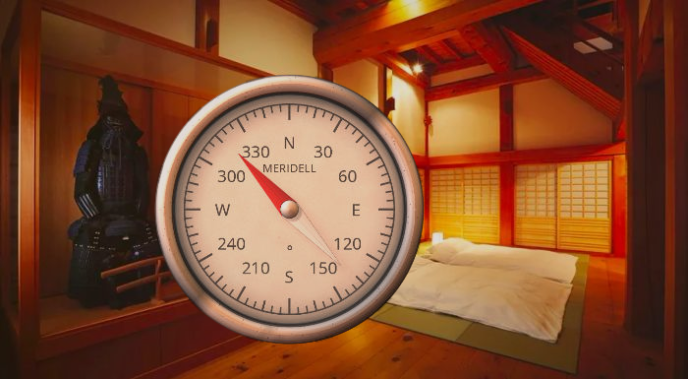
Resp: 317.5,°
